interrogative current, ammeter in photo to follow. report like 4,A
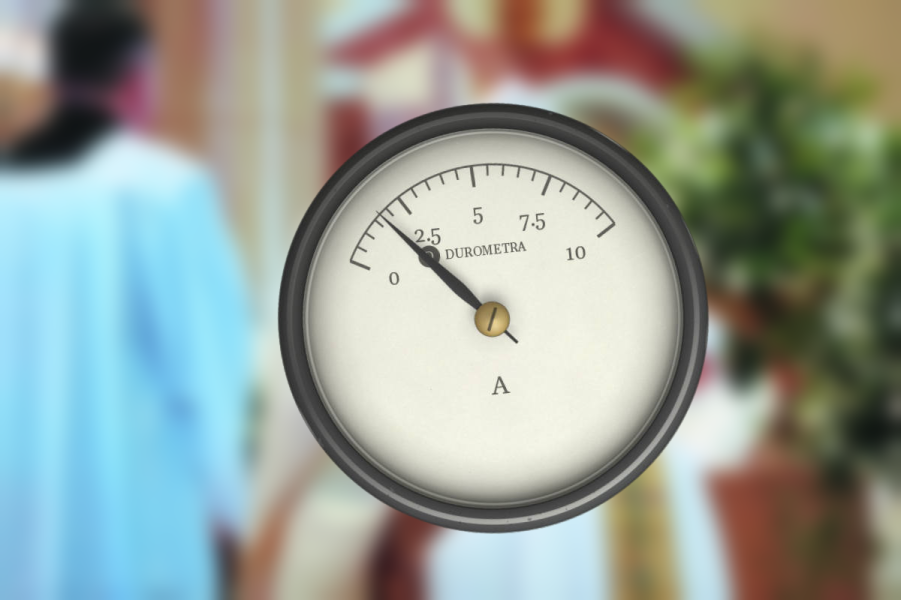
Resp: 1.75,A
